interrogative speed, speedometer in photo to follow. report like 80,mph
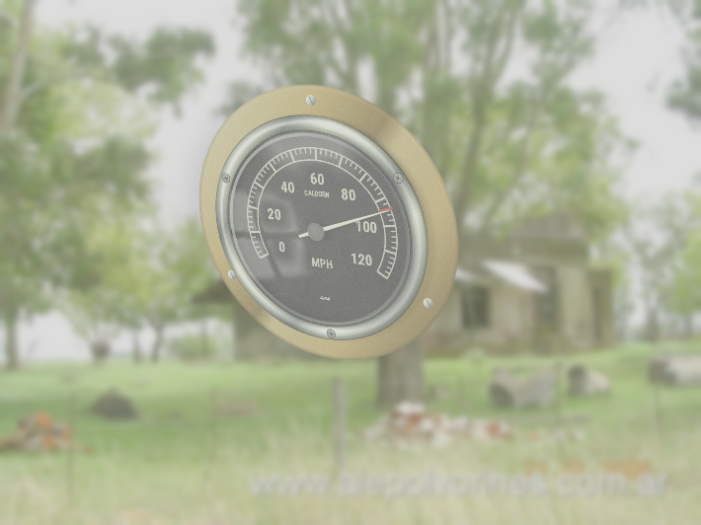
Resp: 94,mph
